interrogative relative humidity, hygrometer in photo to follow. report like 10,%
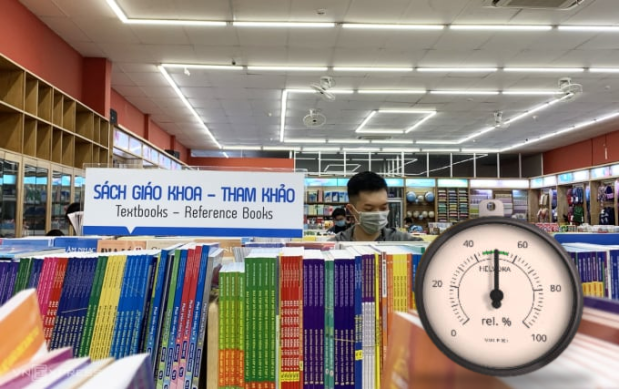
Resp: 50,%
